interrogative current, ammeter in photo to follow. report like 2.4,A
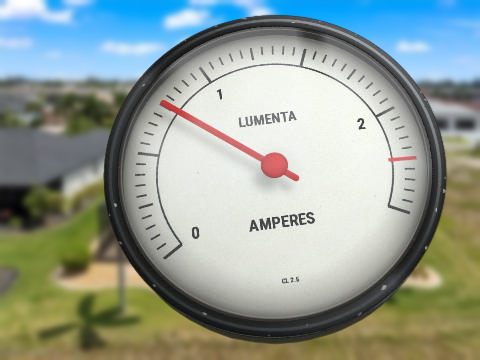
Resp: 0.75,A
